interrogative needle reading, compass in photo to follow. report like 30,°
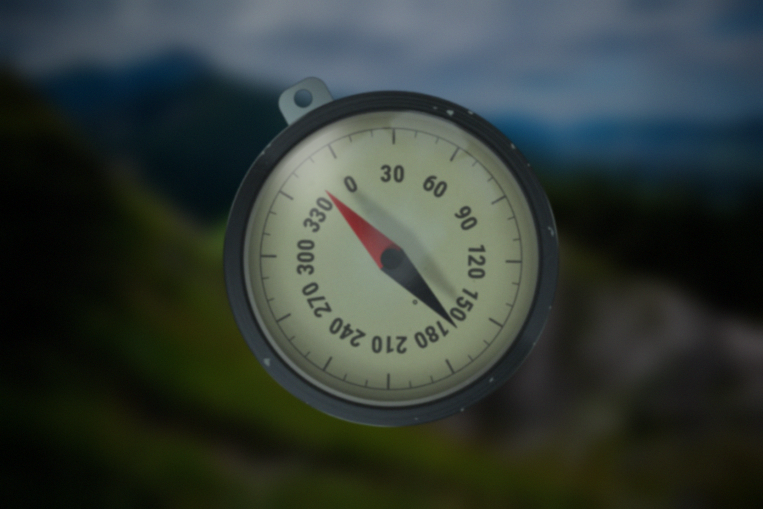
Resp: 345,°
